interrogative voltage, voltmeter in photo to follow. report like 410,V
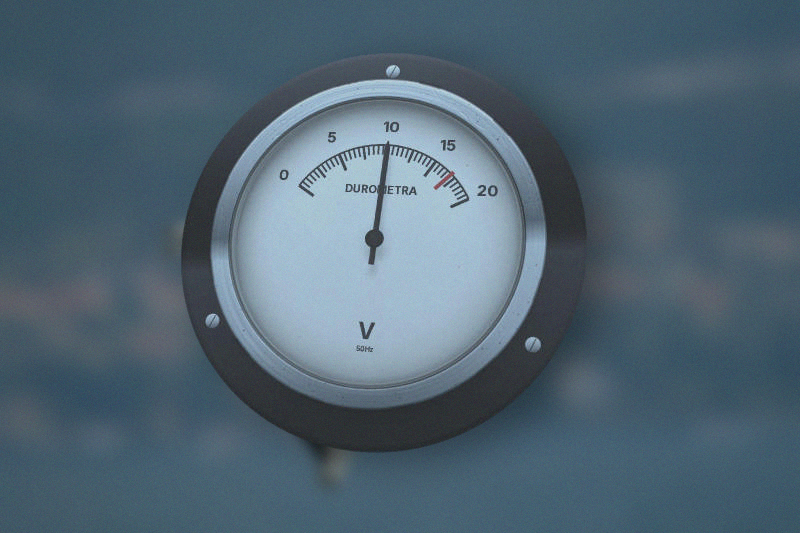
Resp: 10,V
